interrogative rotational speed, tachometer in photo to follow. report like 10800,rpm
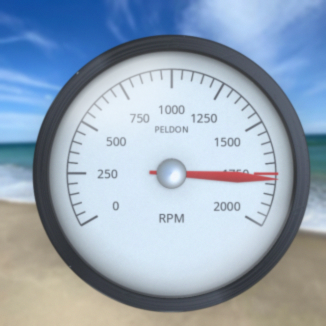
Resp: 1775,rpm
